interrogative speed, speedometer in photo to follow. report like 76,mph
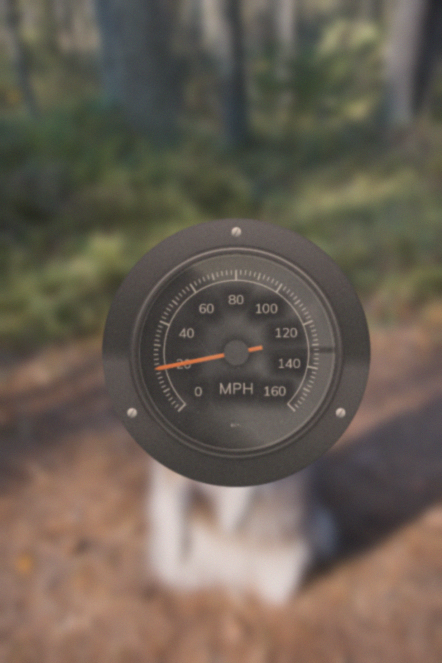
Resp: 20,mph
